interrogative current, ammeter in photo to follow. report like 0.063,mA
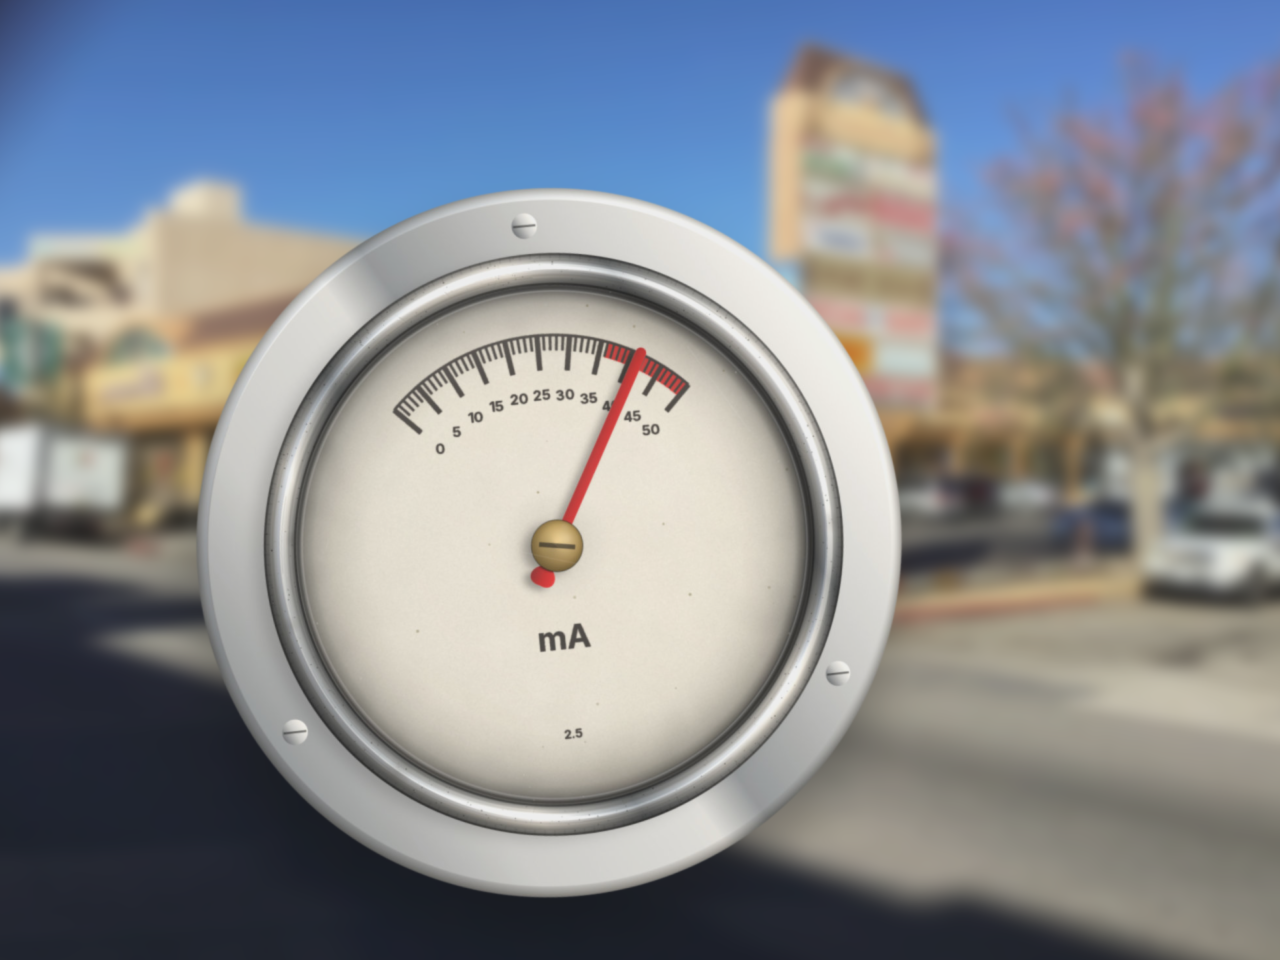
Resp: 41,mA
